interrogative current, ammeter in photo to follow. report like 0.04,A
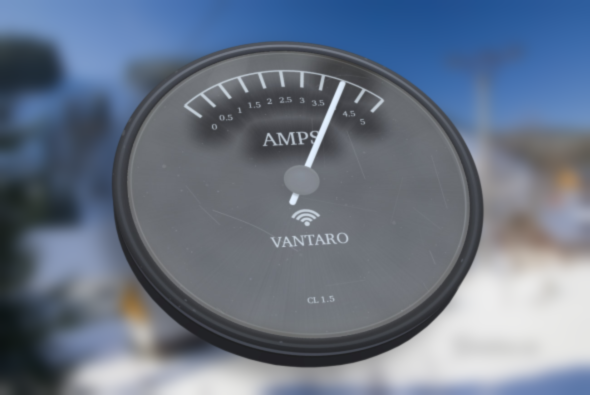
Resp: 4,A
